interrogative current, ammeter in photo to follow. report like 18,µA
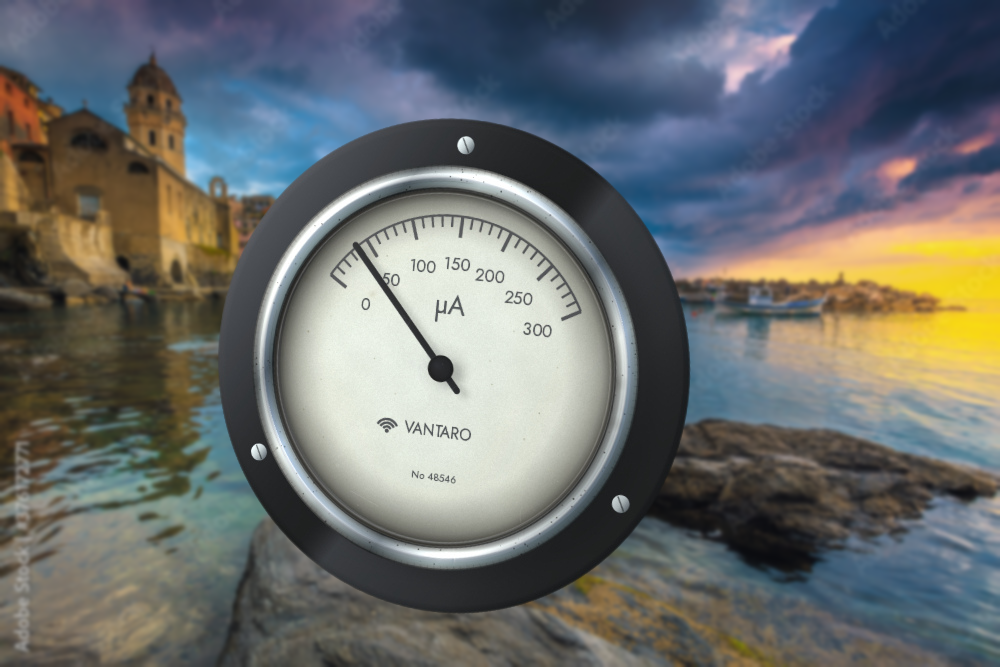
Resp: 40,µA
